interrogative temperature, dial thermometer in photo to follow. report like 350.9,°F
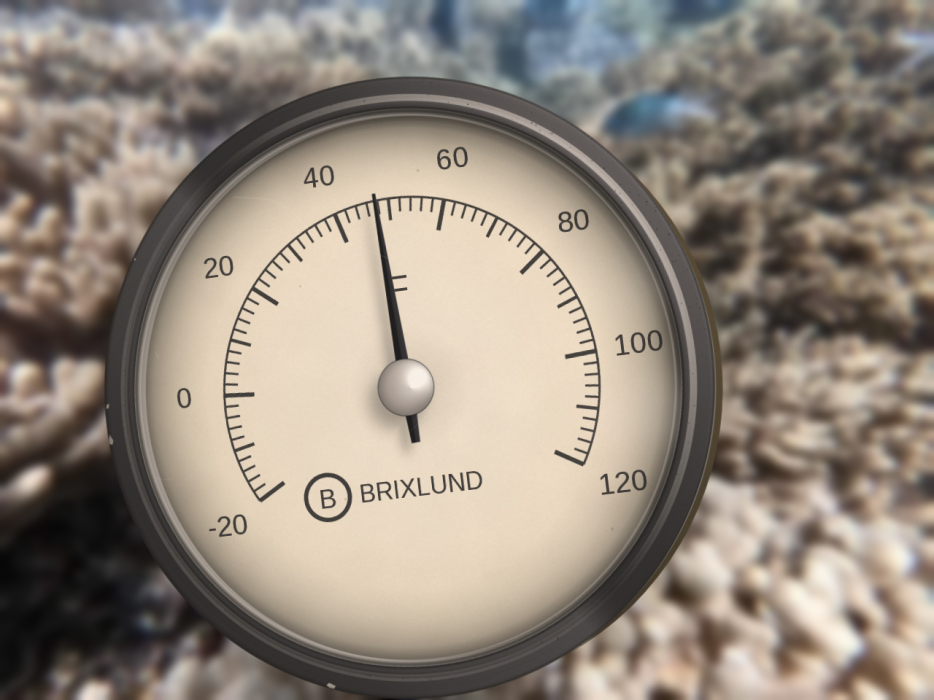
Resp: 48,°F
